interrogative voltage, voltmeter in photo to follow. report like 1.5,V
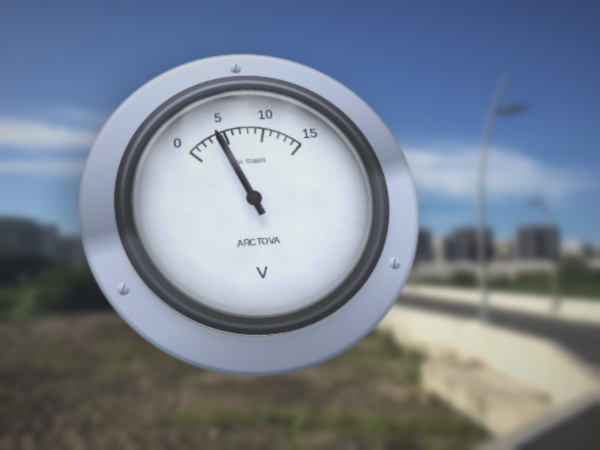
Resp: 4,V
